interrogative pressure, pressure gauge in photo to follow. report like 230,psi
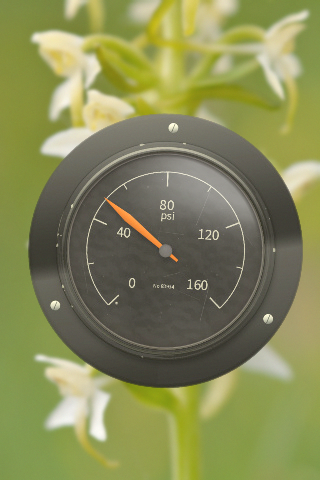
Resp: 50,psi
